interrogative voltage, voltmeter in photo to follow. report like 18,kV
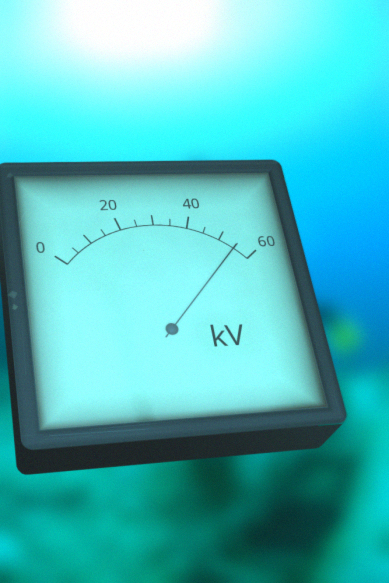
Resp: 55,kV
